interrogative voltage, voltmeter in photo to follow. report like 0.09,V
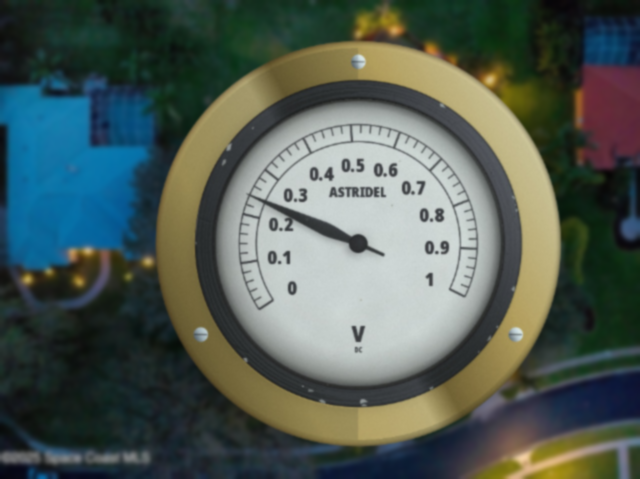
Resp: 0.24,V
